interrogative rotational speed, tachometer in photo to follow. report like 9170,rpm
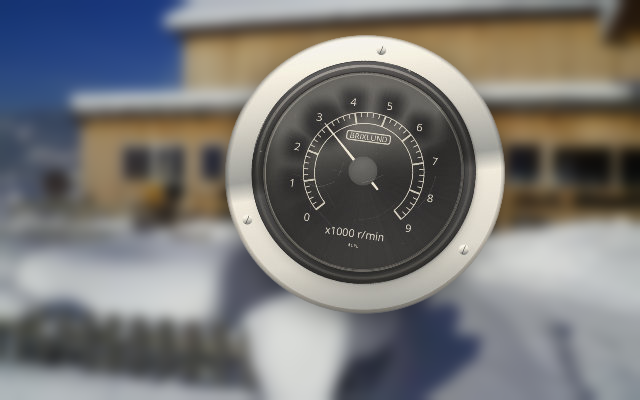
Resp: 3000,rpm
